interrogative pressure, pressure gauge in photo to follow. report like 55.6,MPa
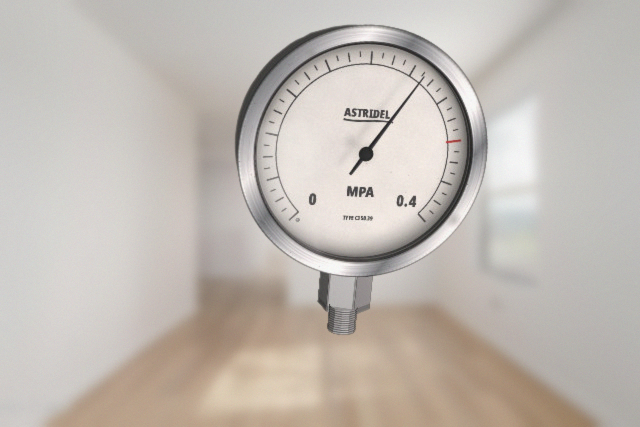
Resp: 0.25,MPa
